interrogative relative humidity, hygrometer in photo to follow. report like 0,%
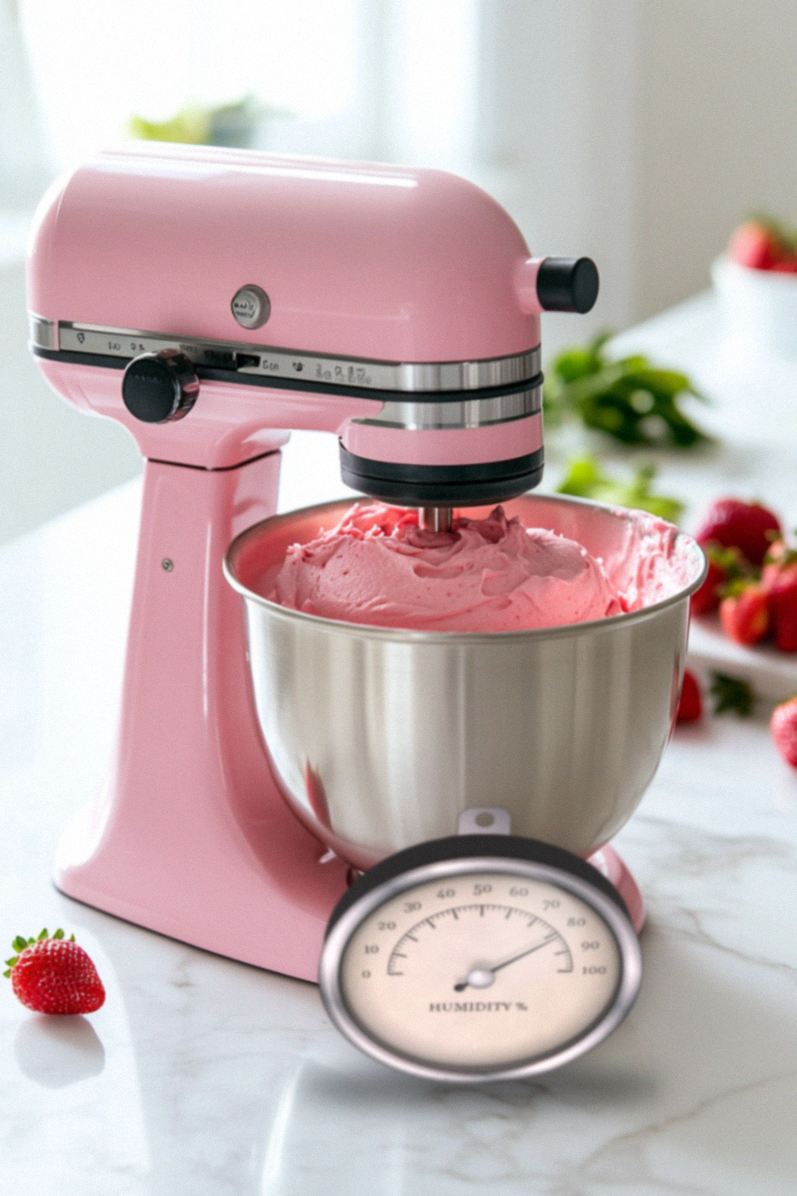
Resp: 80,%
